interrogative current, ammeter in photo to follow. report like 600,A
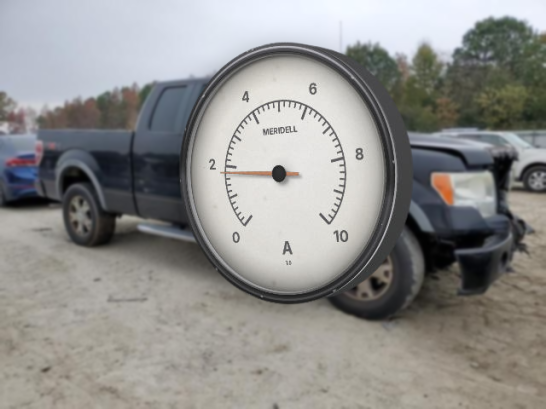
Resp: 1.8,A
